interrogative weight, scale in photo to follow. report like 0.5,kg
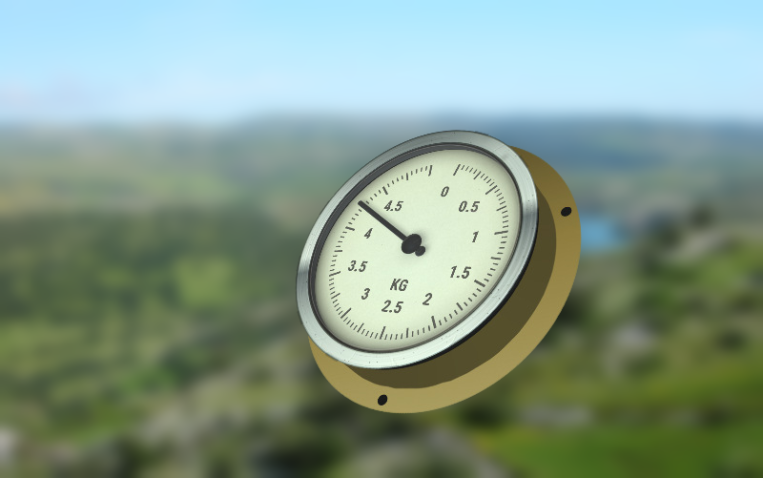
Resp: 4.25,kg
